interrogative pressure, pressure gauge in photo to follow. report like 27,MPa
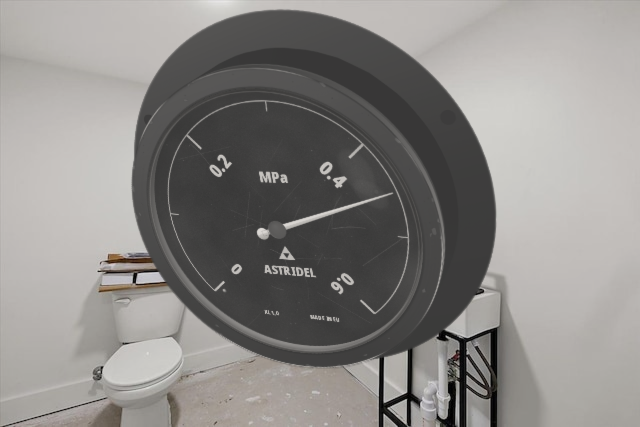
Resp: 0.45,MPa
